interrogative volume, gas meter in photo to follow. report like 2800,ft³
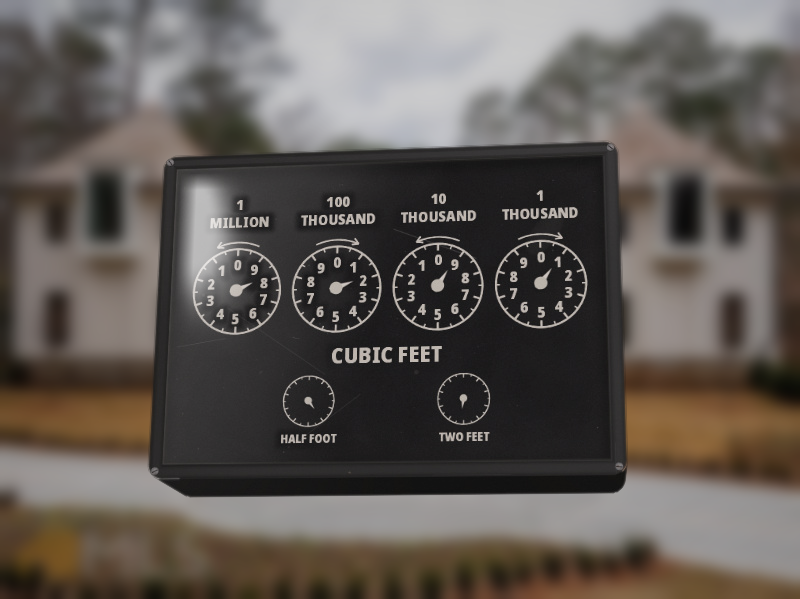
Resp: 819100,ft³
